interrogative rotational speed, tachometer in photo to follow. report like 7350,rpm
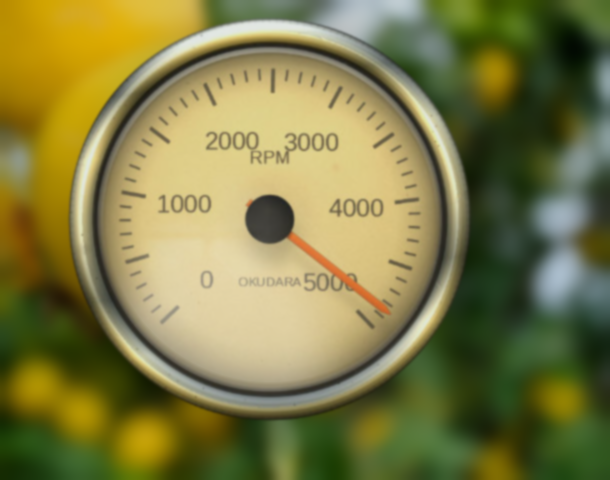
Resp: 4850,rpm
